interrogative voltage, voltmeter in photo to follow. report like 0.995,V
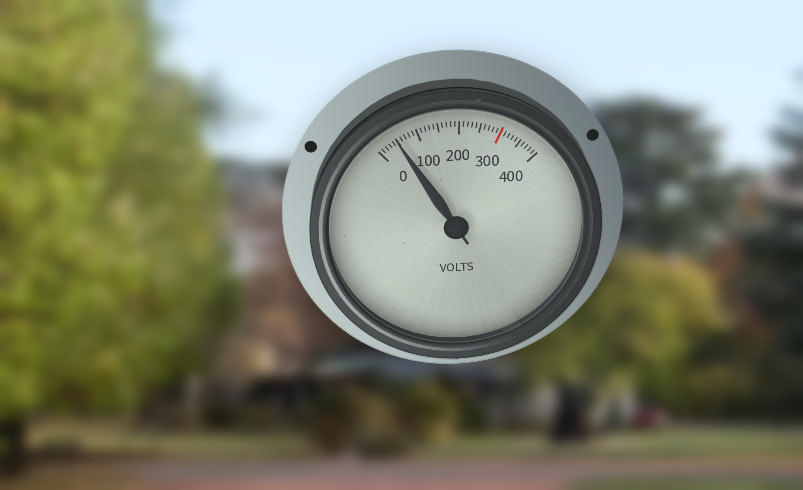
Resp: 50,V
